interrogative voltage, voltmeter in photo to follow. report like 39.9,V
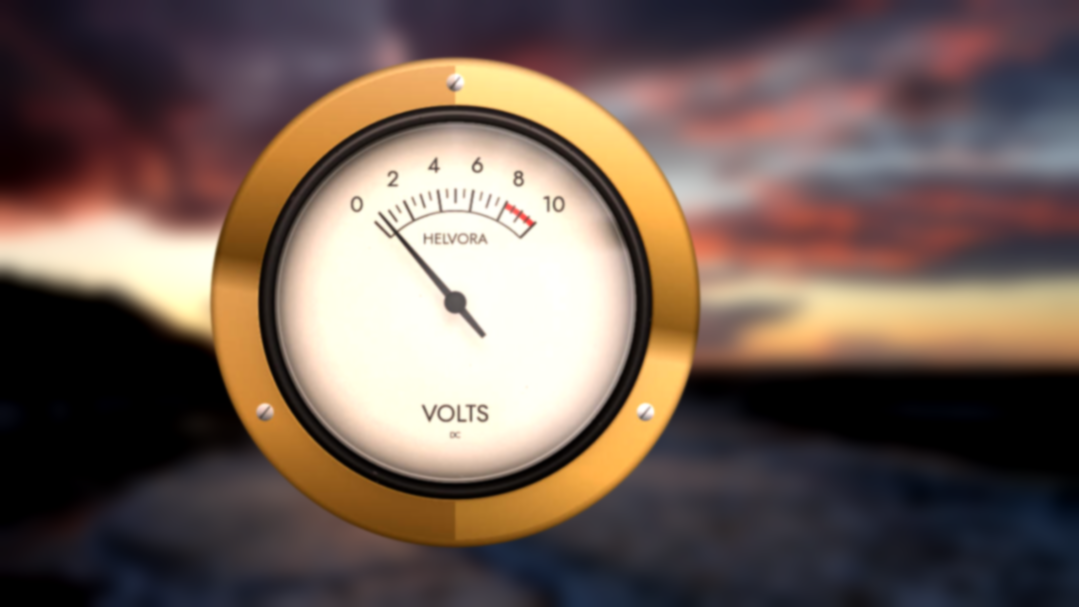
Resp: 0.5,V
